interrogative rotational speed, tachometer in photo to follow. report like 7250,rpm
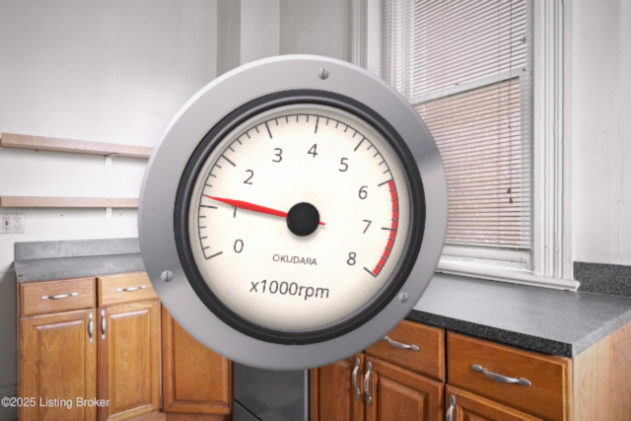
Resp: 1200,rpm
